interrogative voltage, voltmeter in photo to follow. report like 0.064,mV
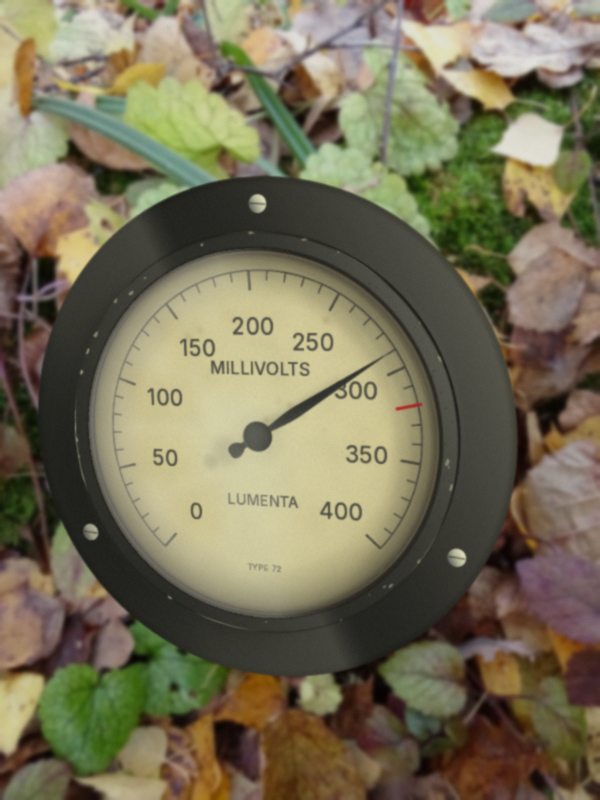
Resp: 290,mV
